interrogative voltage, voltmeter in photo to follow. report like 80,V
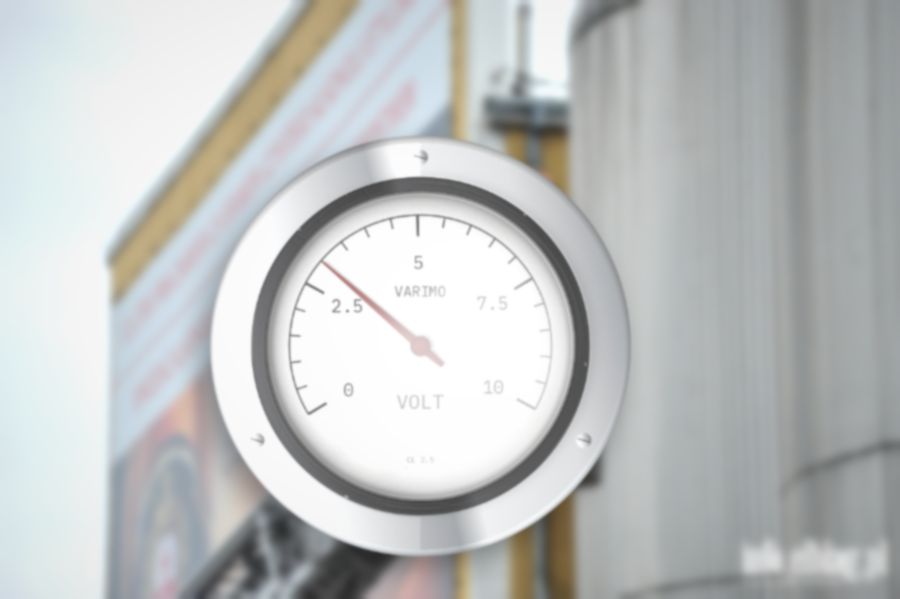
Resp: 3,V
